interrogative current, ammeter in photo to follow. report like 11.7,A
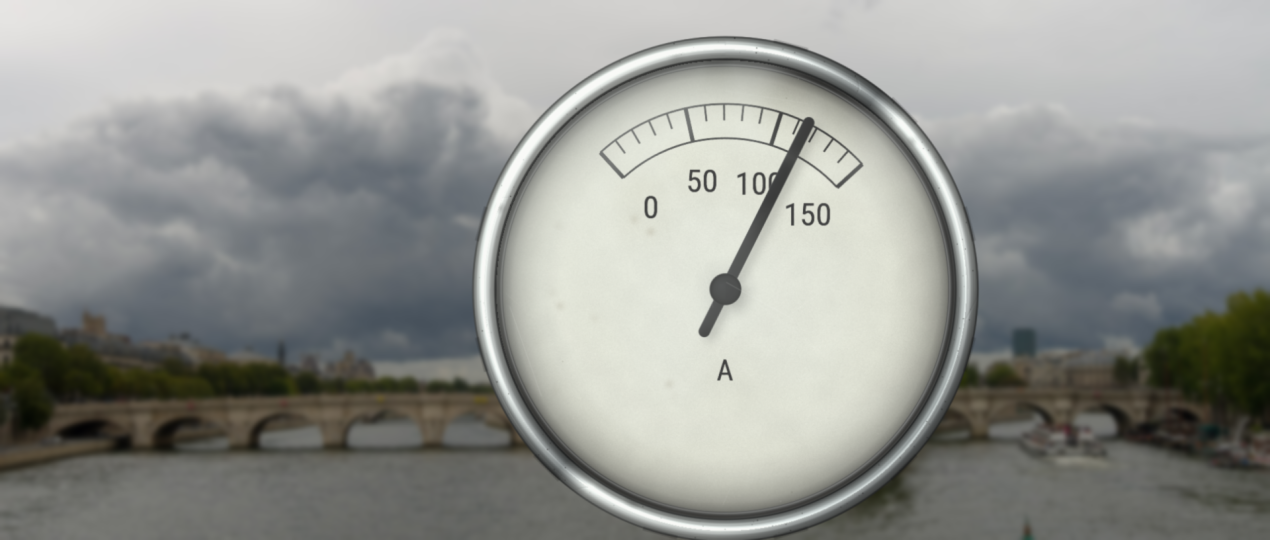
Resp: 115,A
